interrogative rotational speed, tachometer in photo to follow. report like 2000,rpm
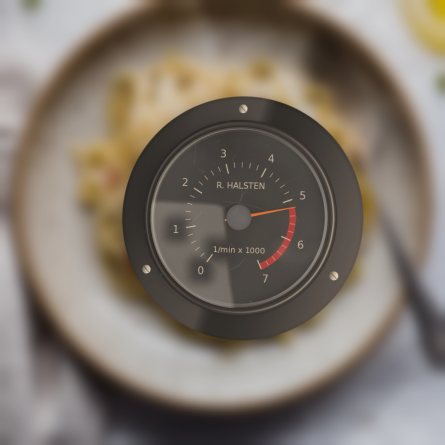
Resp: 5200,rpm
